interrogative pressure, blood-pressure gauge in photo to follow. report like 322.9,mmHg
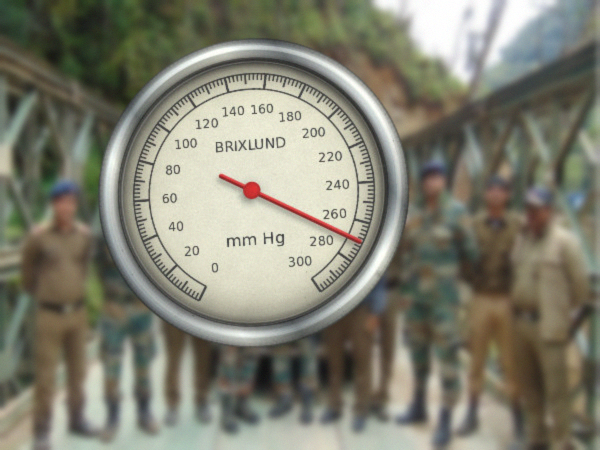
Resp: 270,mmHg
